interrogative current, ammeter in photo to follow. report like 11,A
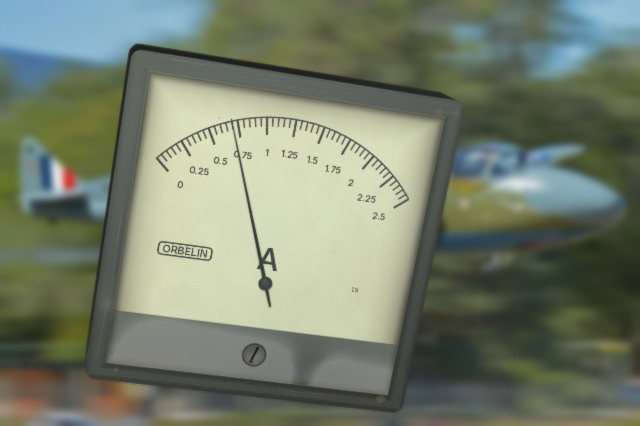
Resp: 0.7,A
